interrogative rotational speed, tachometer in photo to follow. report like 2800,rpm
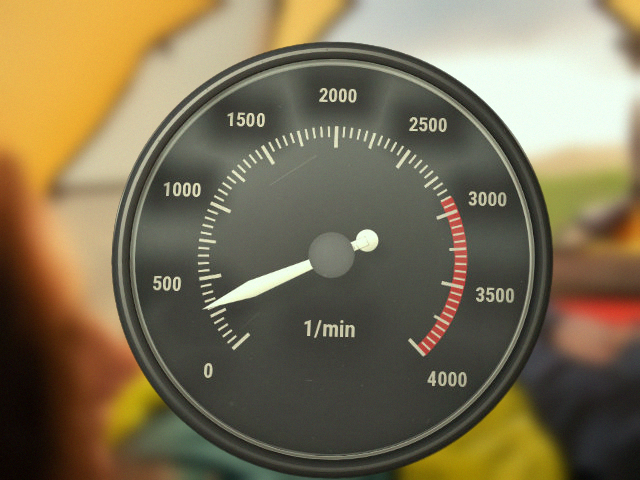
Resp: 300,rpm
